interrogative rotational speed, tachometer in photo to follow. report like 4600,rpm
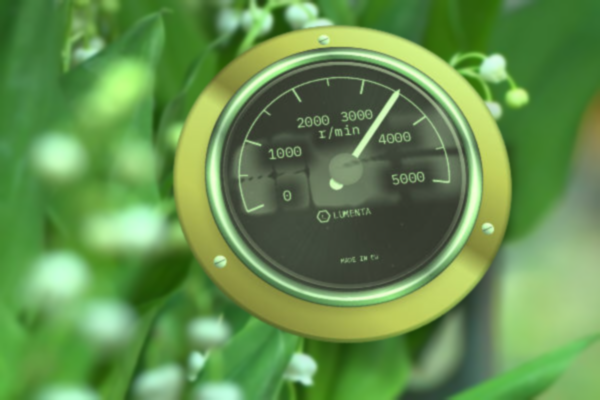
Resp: 3500,rpm
